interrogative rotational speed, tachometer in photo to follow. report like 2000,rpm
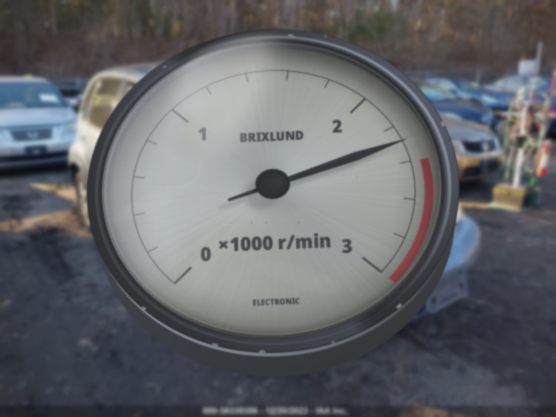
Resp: 2300,rpm
